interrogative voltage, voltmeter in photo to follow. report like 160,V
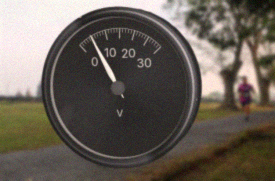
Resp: 5,V
